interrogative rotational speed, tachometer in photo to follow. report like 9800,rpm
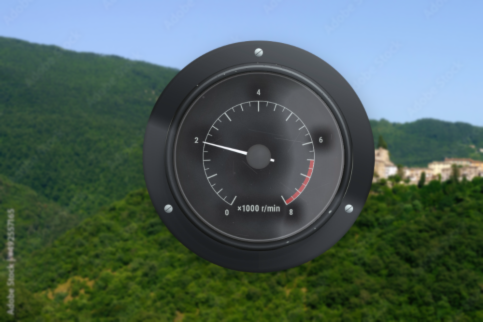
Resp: 2000,rpm
